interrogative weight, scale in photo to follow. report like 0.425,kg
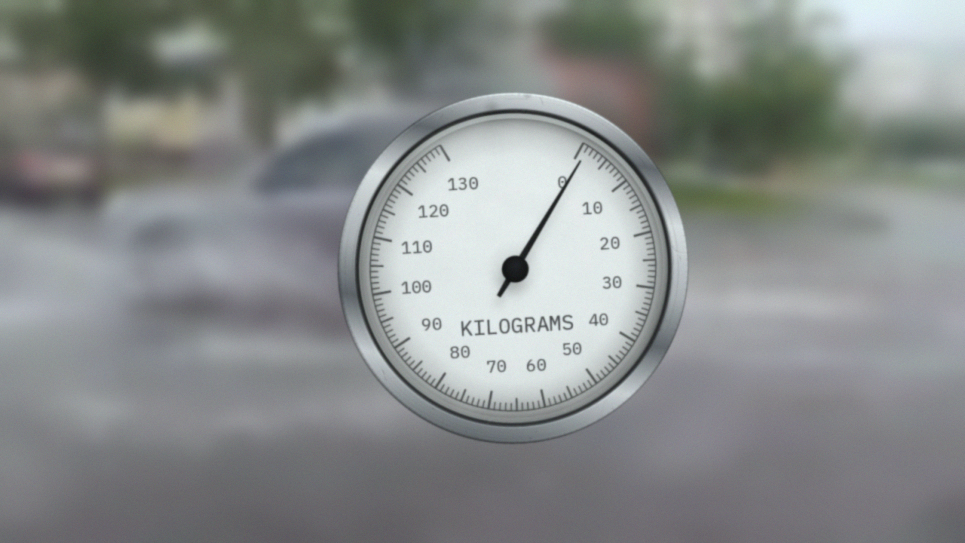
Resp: 1,kg
